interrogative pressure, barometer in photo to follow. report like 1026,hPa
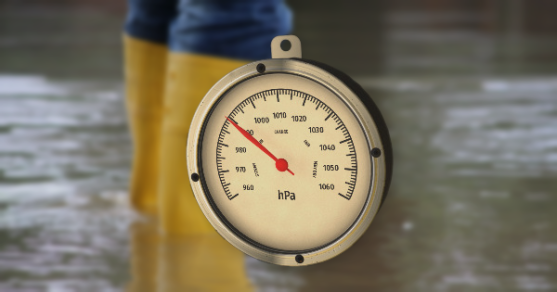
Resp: 990,hPa
